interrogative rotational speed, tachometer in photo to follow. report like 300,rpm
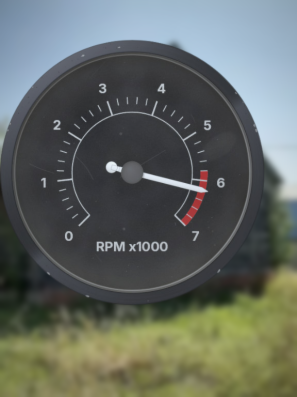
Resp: 6200,rpm
